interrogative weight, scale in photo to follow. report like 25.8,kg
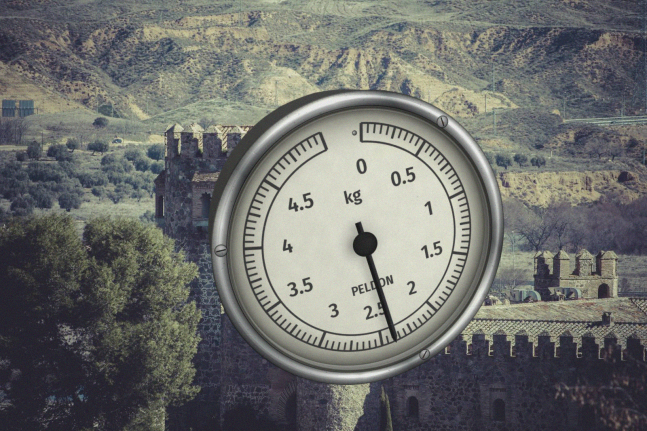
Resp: 2.4,kg
